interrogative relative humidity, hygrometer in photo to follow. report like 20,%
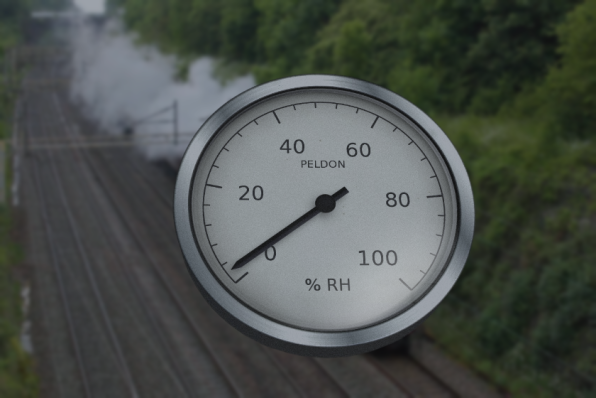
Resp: 2,%
